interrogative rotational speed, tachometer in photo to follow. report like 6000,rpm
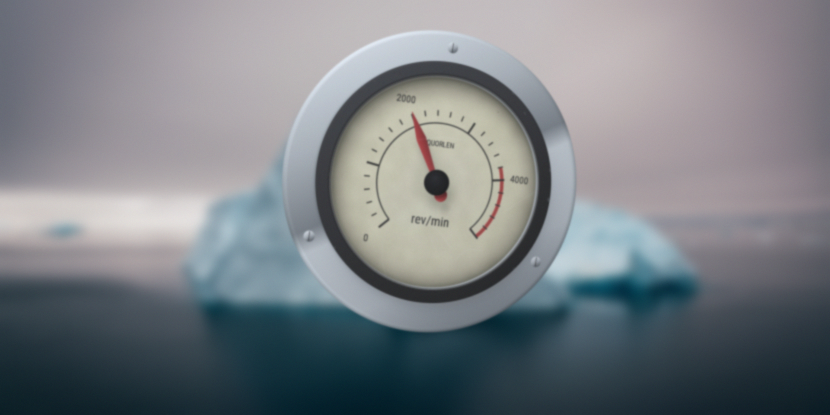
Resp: 2000,rpm
